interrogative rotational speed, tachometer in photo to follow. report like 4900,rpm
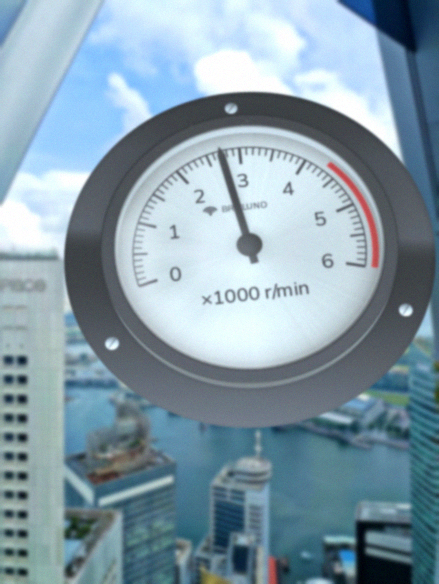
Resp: 2700,rpm
